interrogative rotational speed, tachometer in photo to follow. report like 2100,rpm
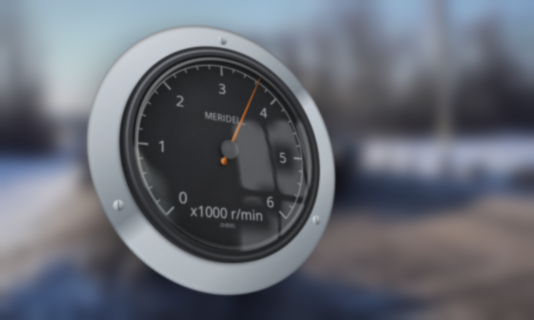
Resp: 3600,rpm
